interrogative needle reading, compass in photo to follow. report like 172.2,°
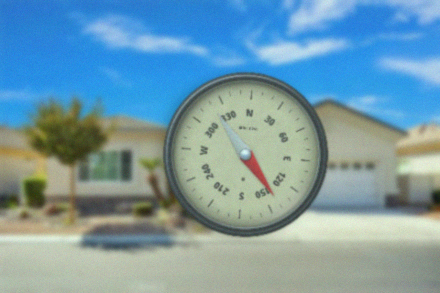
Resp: 140,°
